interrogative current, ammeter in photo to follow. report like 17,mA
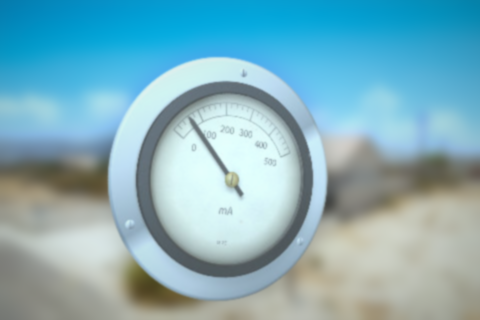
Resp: 60,mA
